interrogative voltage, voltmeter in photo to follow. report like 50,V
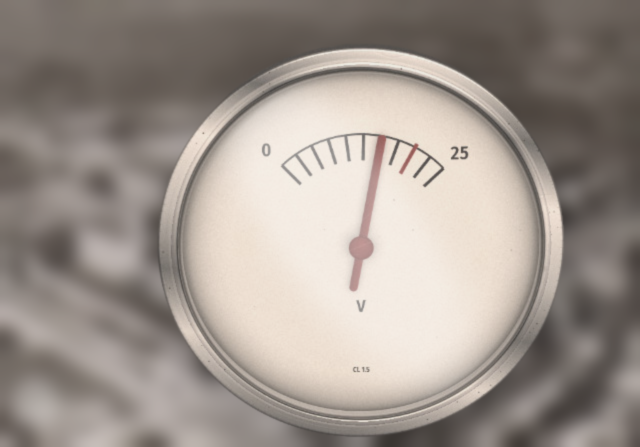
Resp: 15,V
